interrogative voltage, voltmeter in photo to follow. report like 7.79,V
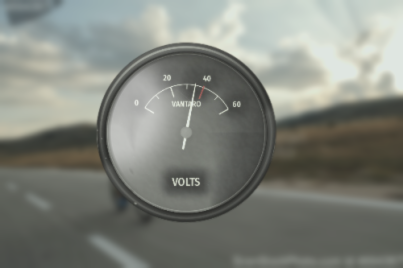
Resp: 35,V
